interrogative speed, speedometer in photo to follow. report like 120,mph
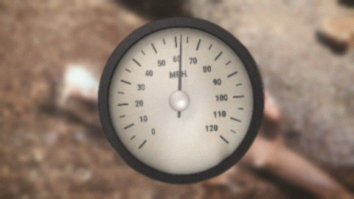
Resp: 62.5,mph
